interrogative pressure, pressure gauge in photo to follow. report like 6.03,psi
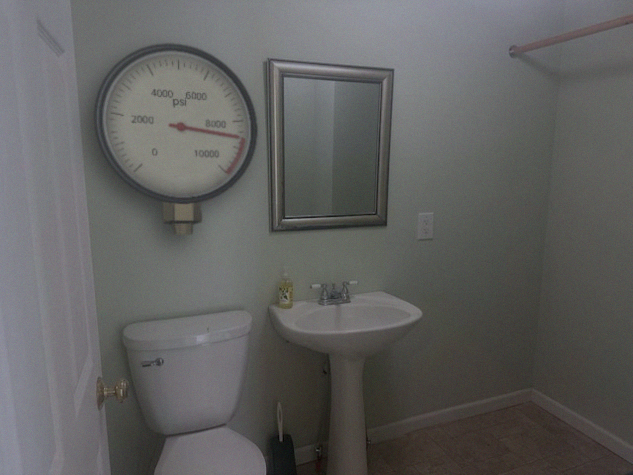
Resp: 8600,psi
